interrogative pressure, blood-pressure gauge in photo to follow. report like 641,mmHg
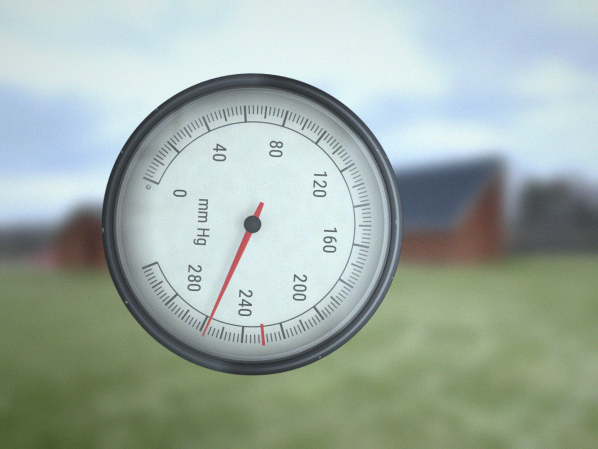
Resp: 258,mmHg
